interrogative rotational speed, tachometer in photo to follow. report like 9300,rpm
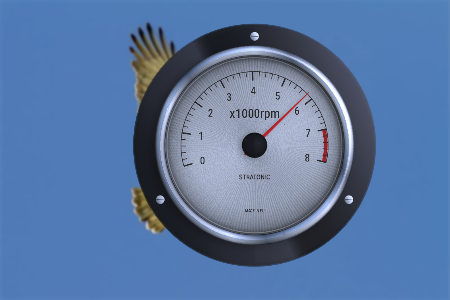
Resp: 5800,rpm
